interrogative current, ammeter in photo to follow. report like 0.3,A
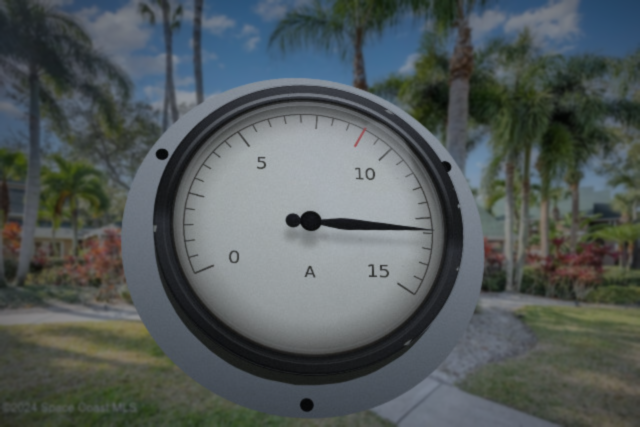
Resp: 13,A
